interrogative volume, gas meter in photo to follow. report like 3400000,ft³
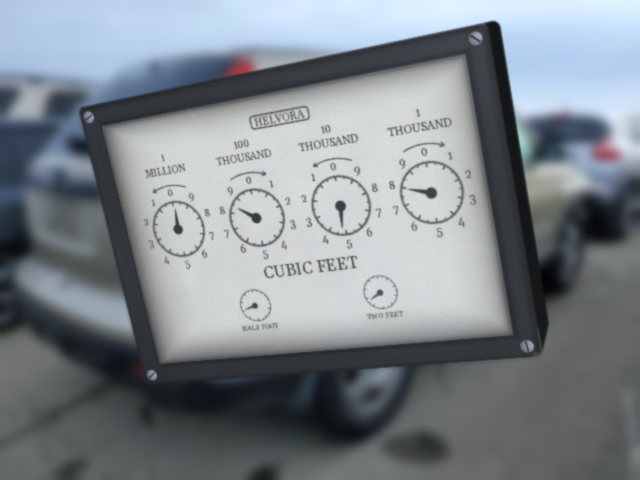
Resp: 984800,ft³
